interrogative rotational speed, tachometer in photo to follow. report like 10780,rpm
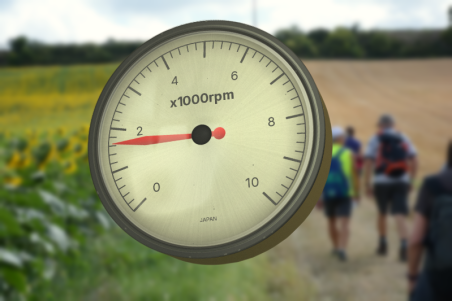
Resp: 1600,rpm
